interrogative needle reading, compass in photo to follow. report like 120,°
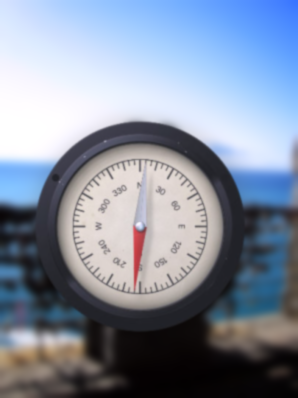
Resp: 185,°
